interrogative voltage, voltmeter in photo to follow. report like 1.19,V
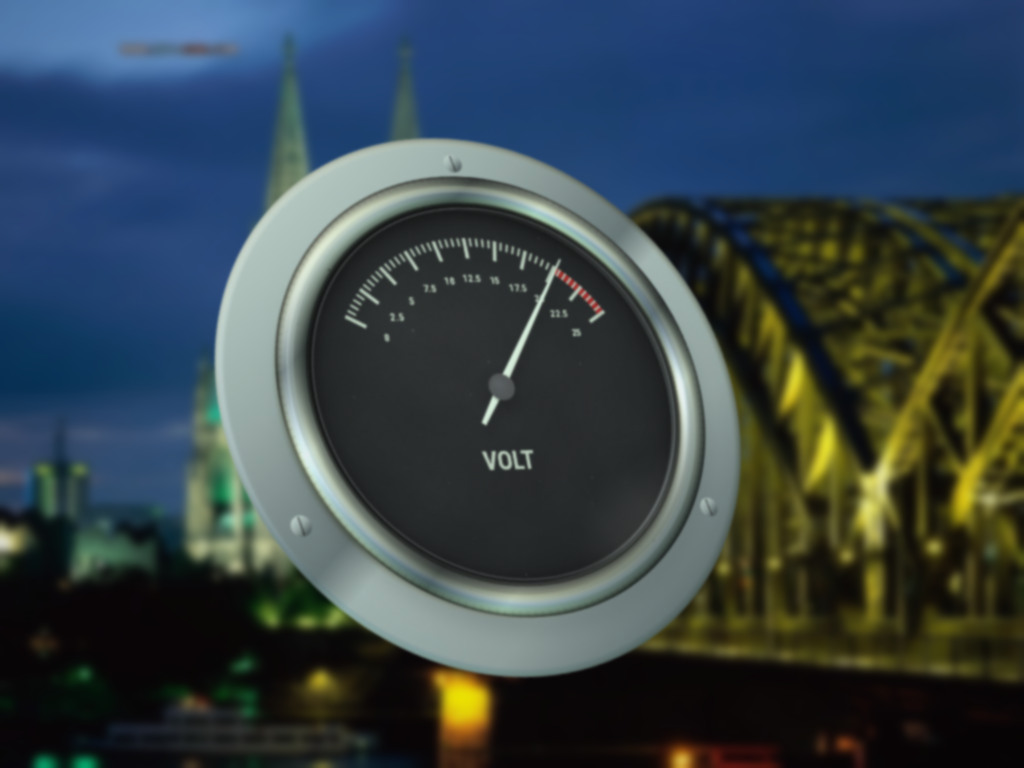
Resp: 20,V
